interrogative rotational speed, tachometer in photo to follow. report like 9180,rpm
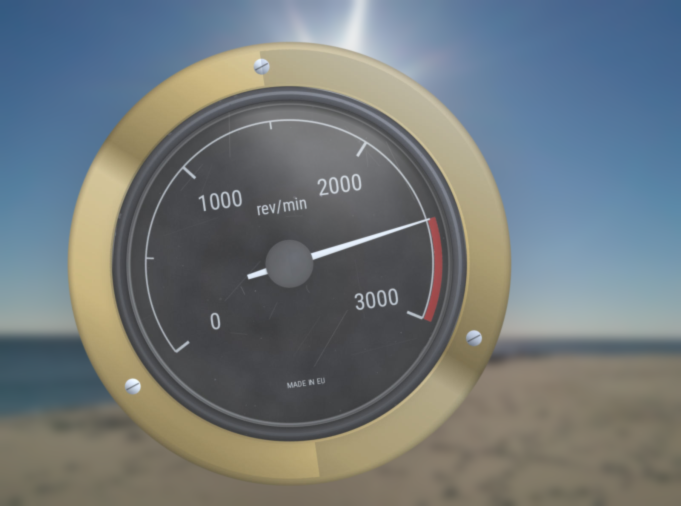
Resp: 2500,rpm
